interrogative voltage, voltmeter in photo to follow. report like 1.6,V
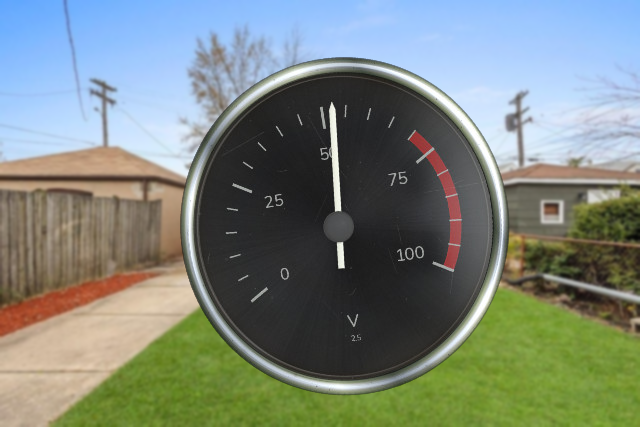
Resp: 52.5,V
